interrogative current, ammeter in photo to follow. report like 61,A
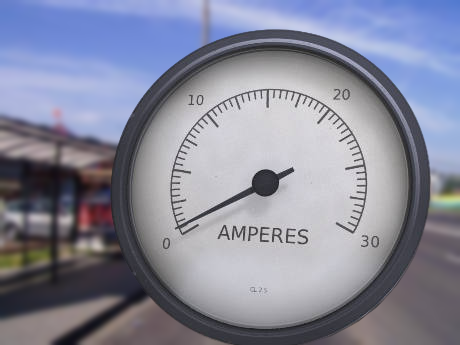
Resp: 0.5,A
